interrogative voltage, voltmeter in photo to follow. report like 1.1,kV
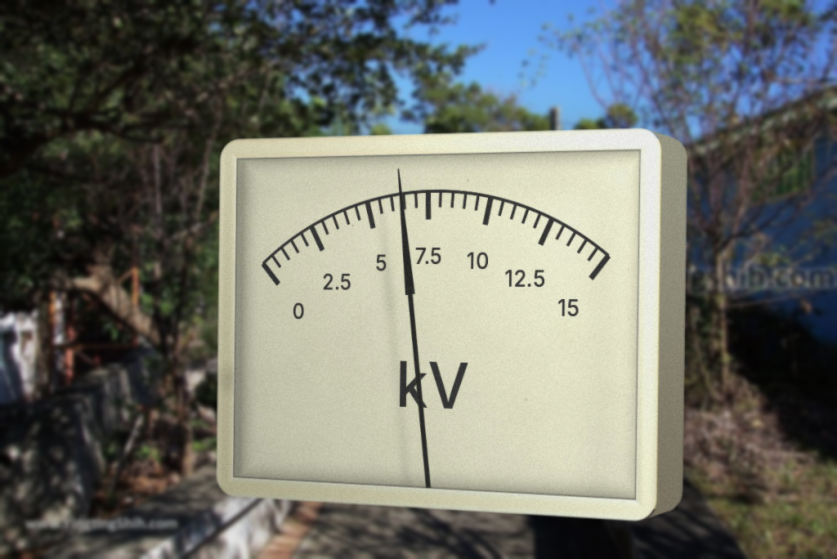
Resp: 6.5,kV
